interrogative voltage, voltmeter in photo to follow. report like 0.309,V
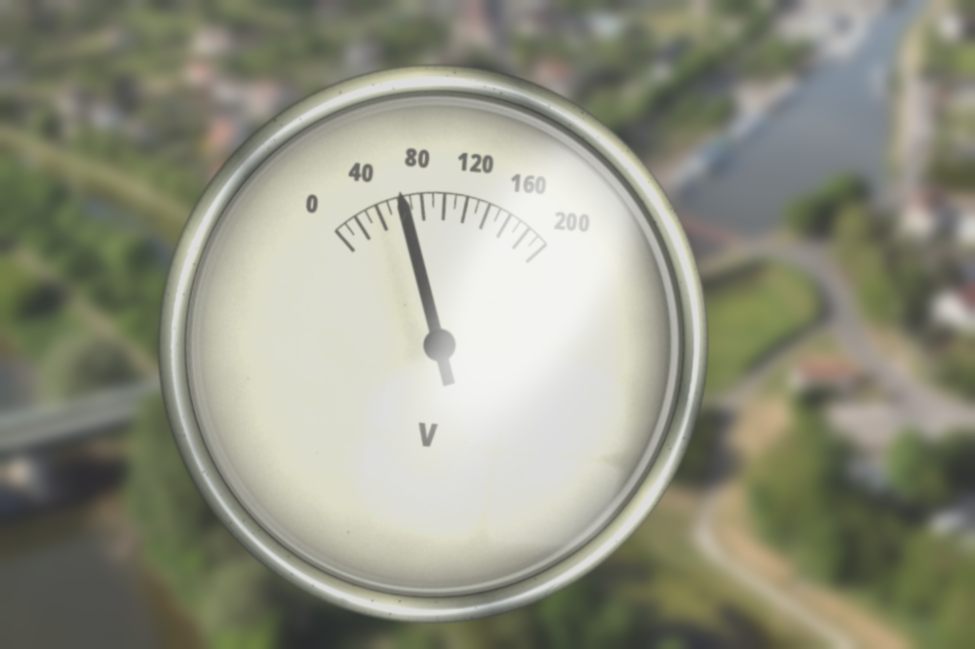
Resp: 60,V
